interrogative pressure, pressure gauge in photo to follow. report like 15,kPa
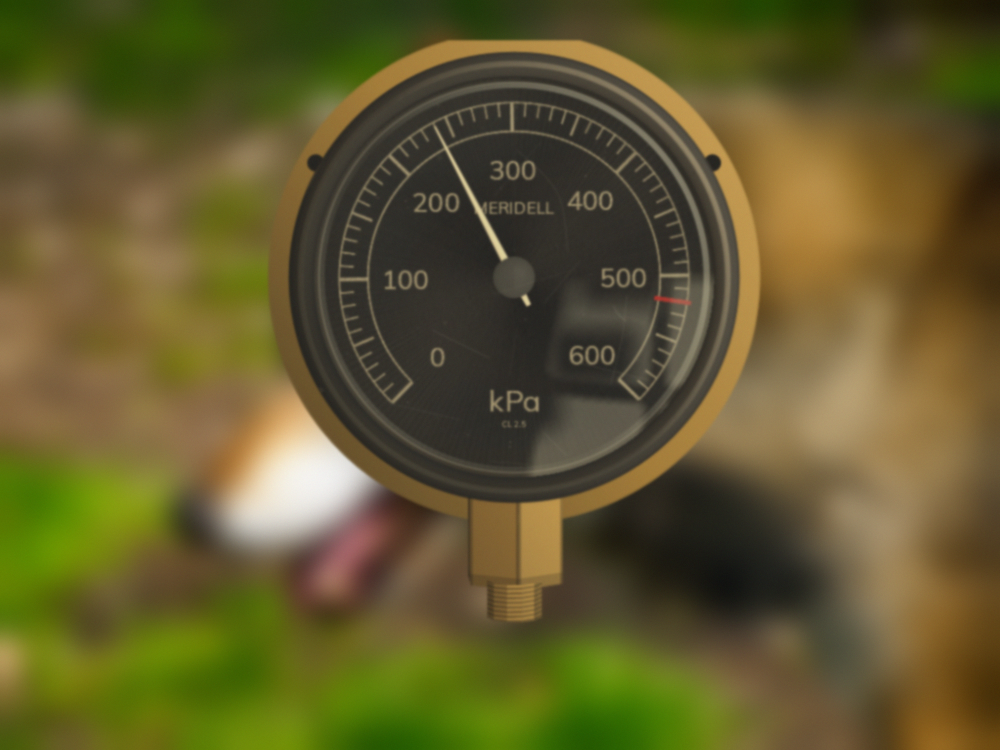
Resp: 240,kPa
